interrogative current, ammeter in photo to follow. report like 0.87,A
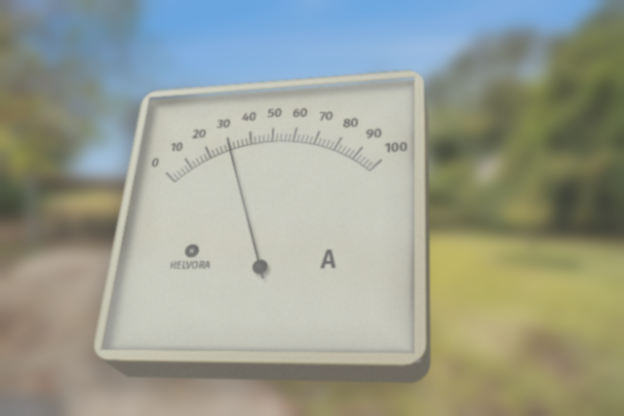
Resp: 30,A
